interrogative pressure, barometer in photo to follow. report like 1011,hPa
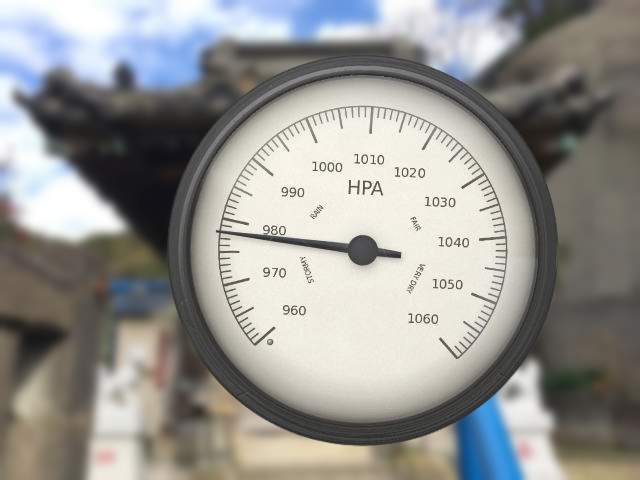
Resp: 978,hPa
